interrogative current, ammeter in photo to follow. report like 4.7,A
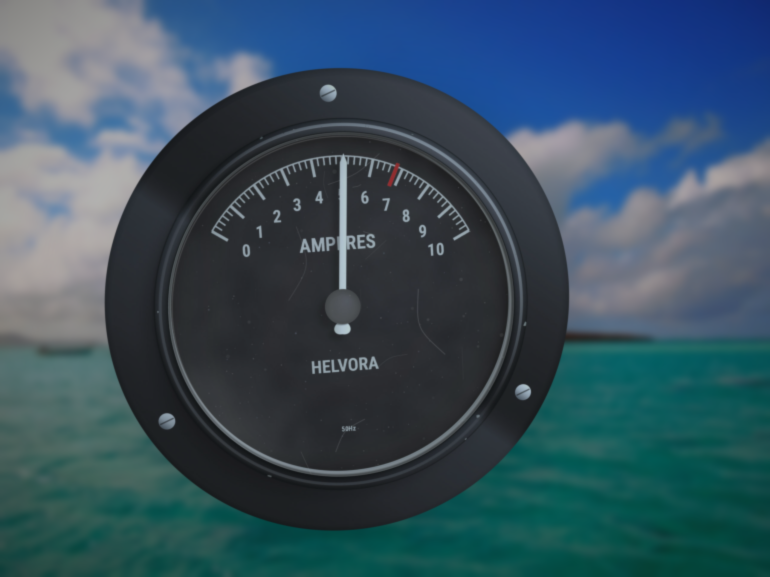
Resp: 5,A
